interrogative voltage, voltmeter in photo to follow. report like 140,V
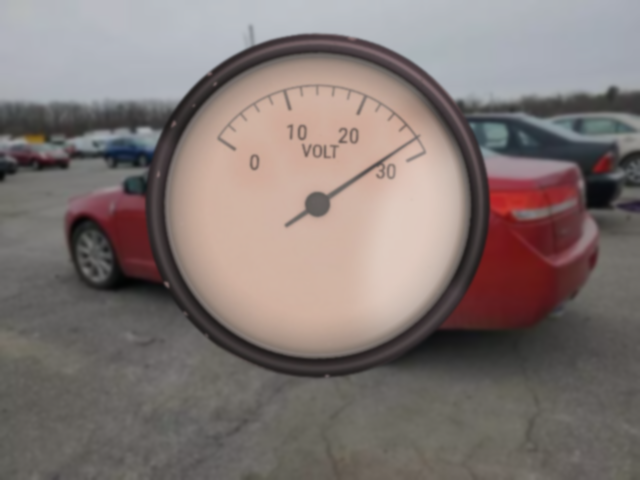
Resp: 28,V
